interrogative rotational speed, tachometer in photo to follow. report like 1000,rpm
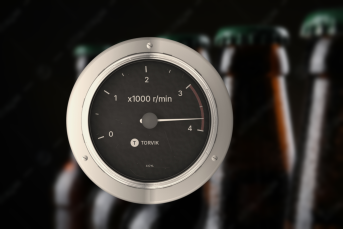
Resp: 3750,rpm
